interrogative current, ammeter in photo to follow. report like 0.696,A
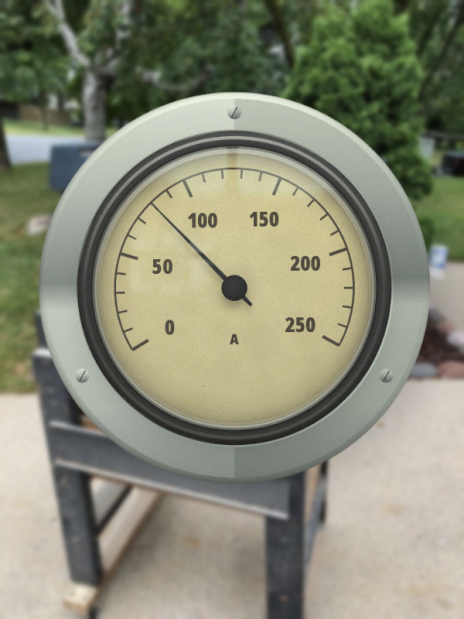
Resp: 80,A
